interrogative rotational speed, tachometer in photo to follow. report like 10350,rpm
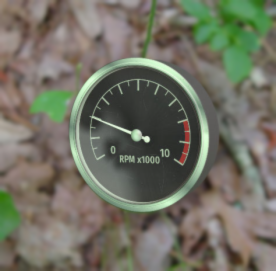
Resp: 2000,rpm
